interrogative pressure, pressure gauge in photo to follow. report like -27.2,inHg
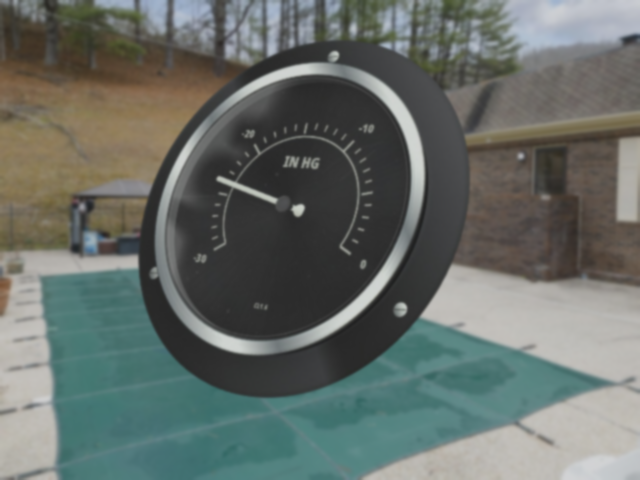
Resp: -24,inHg
